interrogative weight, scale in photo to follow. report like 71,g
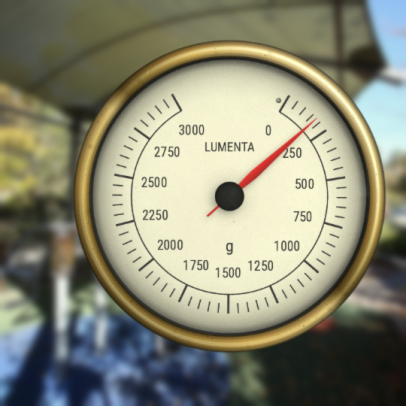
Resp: 175,g
